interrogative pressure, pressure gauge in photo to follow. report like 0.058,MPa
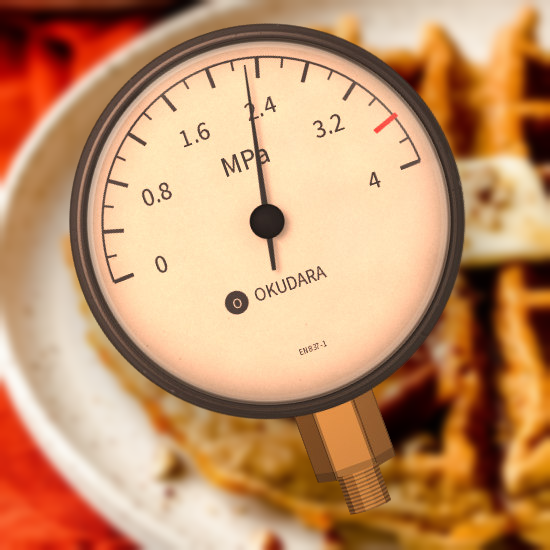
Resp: 2.3,MPa
